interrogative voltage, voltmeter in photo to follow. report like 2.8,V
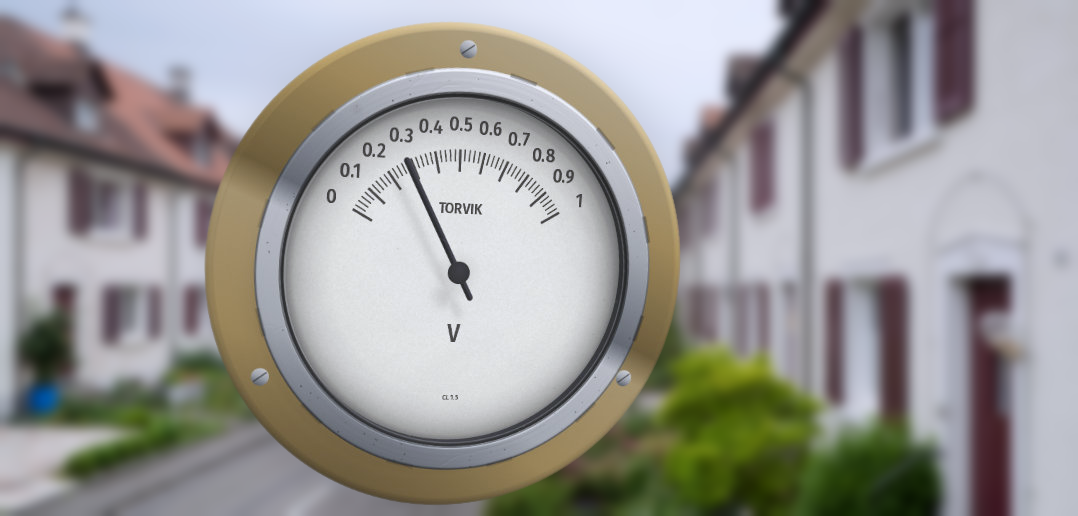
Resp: 0.28,V
